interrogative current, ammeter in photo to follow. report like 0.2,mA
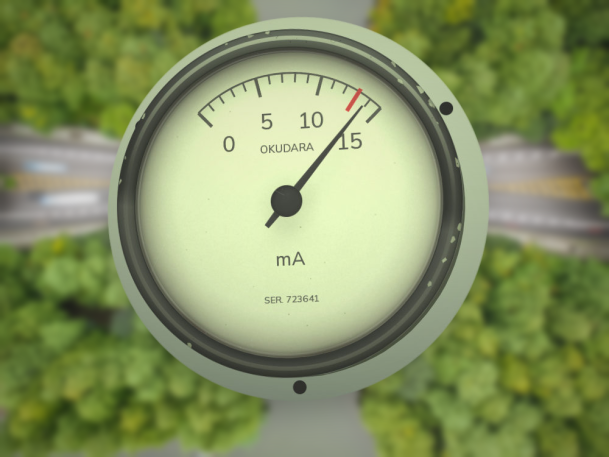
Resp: 14,mA
